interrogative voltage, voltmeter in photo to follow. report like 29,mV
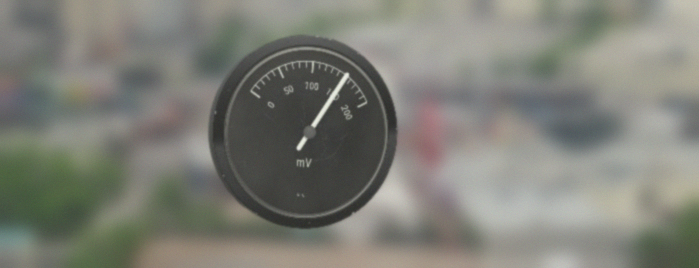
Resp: 150,mV
